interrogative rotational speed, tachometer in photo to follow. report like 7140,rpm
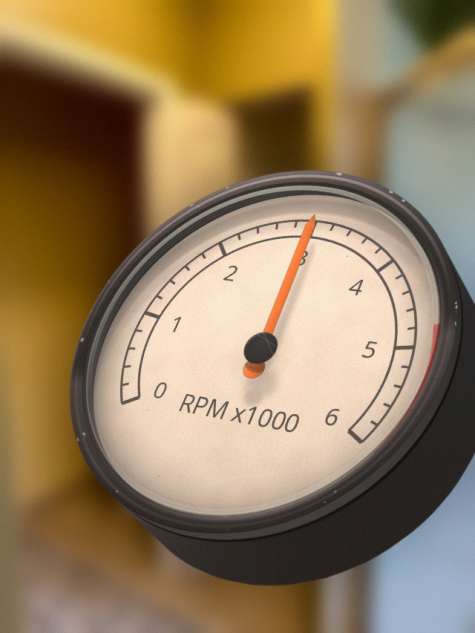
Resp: 3000,rpm
